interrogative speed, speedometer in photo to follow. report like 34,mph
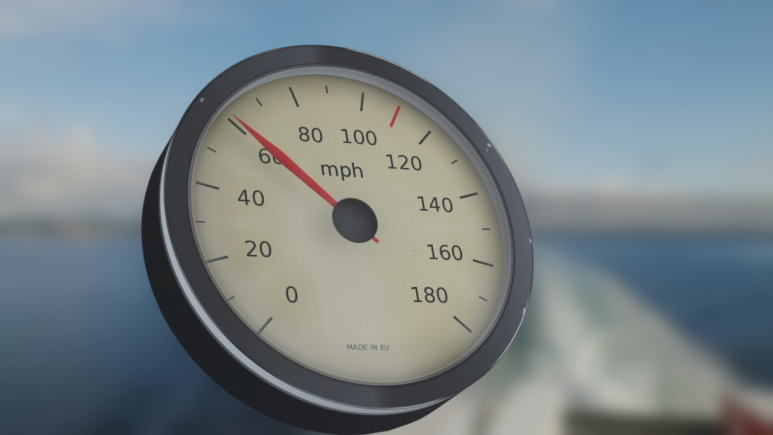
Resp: 60,mph
